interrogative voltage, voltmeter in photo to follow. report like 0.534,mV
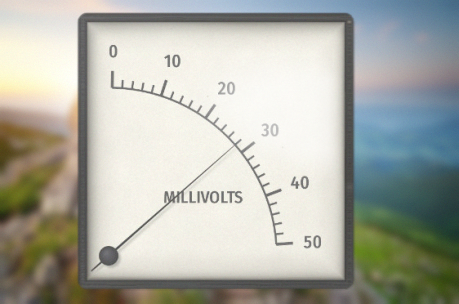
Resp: 28,mV
